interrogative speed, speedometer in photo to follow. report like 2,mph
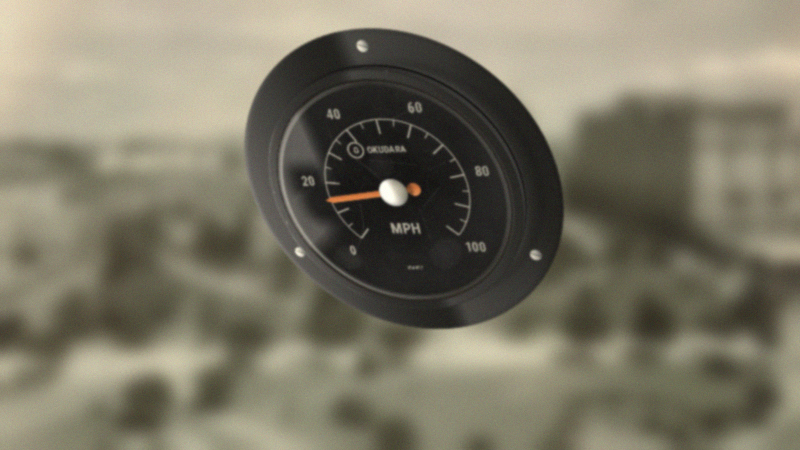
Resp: 15,mph
